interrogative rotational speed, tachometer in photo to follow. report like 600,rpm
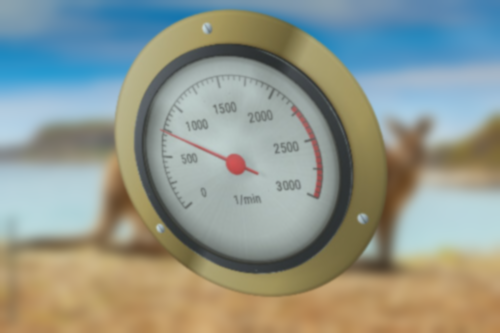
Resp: 750,rpm
